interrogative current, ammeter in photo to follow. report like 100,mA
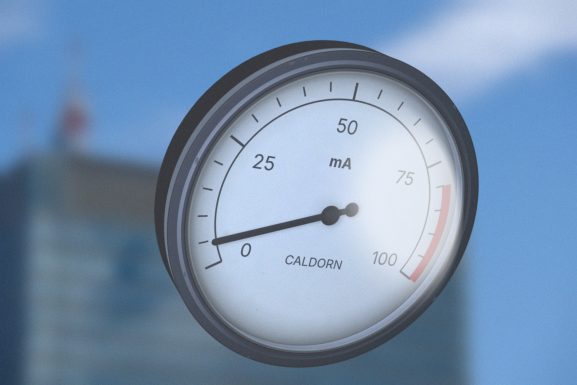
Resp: 5,mA
